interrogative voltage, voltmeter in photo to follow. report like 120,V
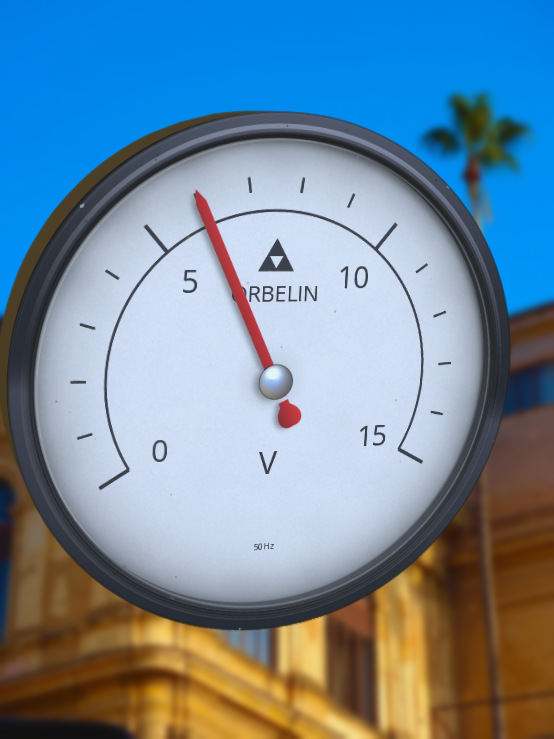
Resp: 6,V
